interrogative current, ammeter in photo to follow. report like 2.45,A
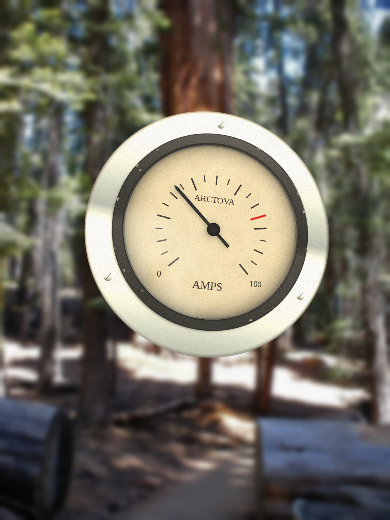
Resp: 32.5,A
